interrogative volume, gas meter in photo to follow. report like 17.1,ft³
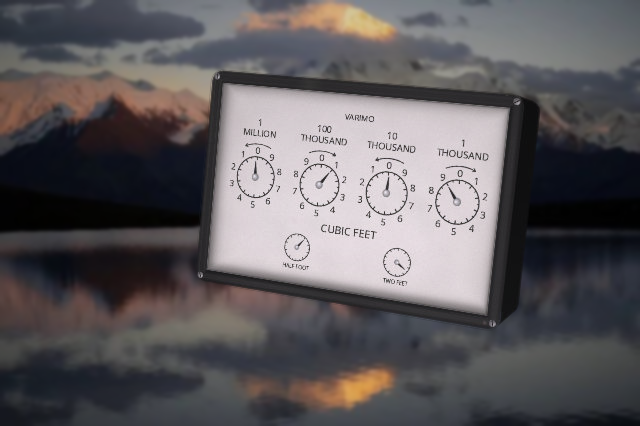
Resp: 9900,ft³
